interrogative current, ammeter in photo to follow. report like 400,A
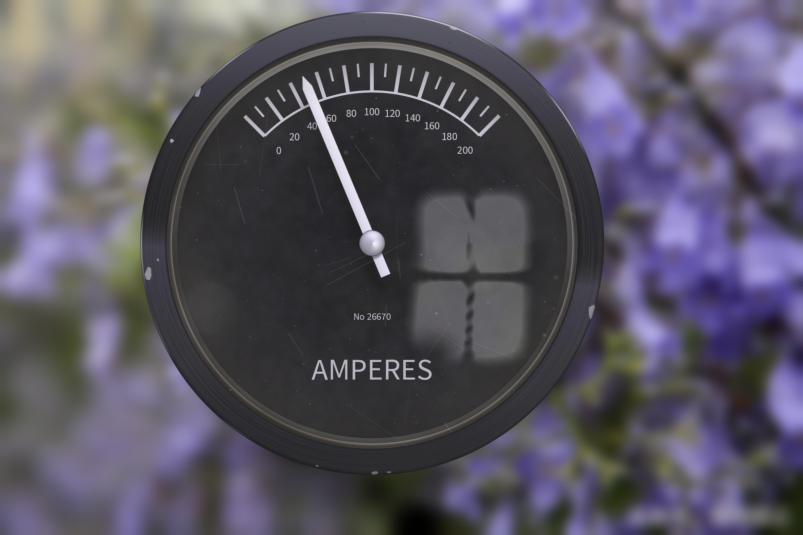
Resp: 50,A
